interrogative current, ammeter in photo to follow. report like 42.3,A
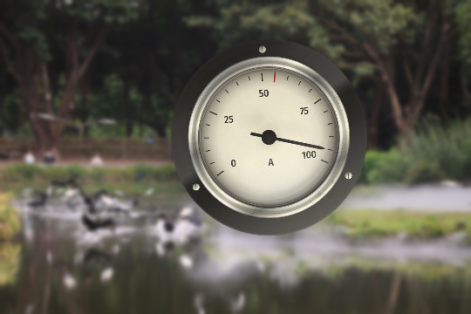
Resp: 95,A
